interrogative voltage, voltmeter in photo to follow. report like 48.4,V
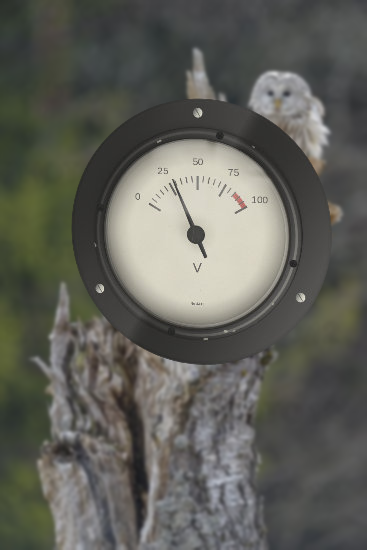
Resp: 30,V
